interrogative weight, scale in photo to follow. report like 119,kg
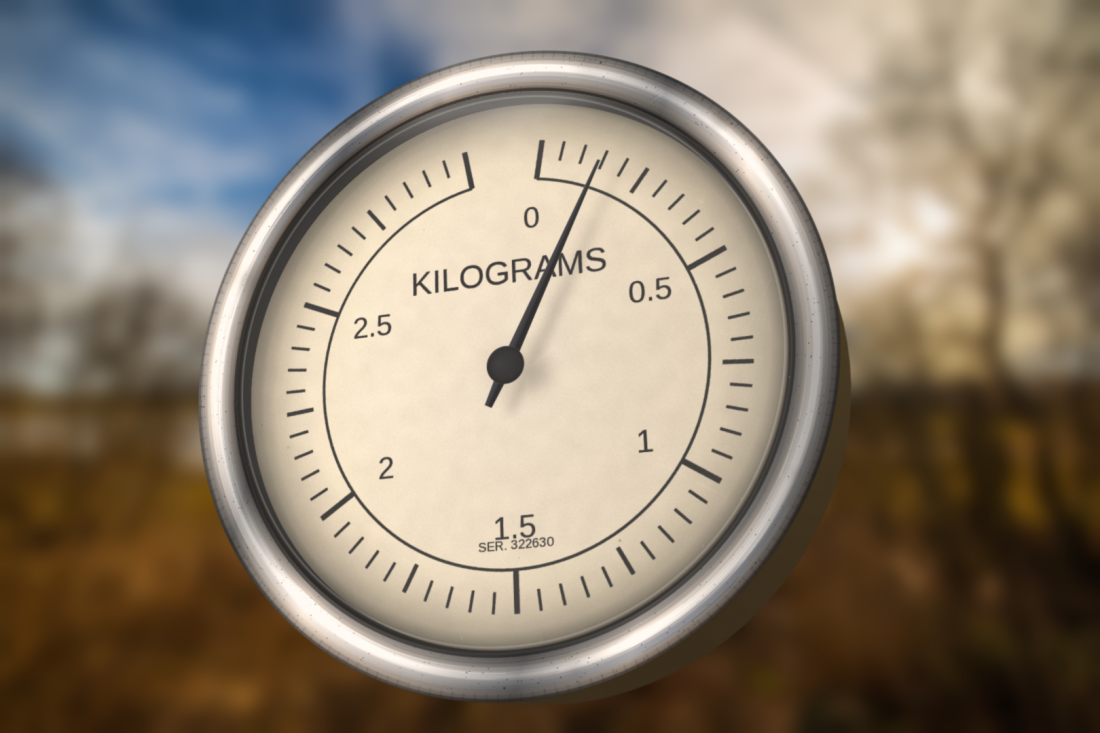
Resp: 0.15,kg
